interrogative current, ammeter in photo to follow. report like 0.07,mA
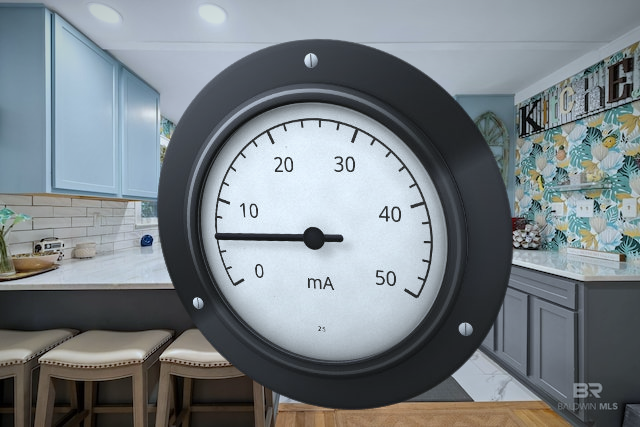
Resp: 6,mA
